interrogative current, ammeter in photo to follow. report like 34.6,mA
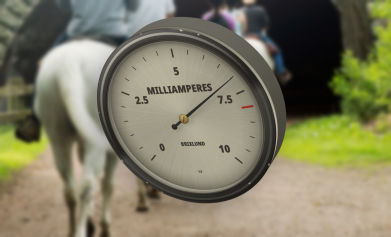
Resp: 7,mA
